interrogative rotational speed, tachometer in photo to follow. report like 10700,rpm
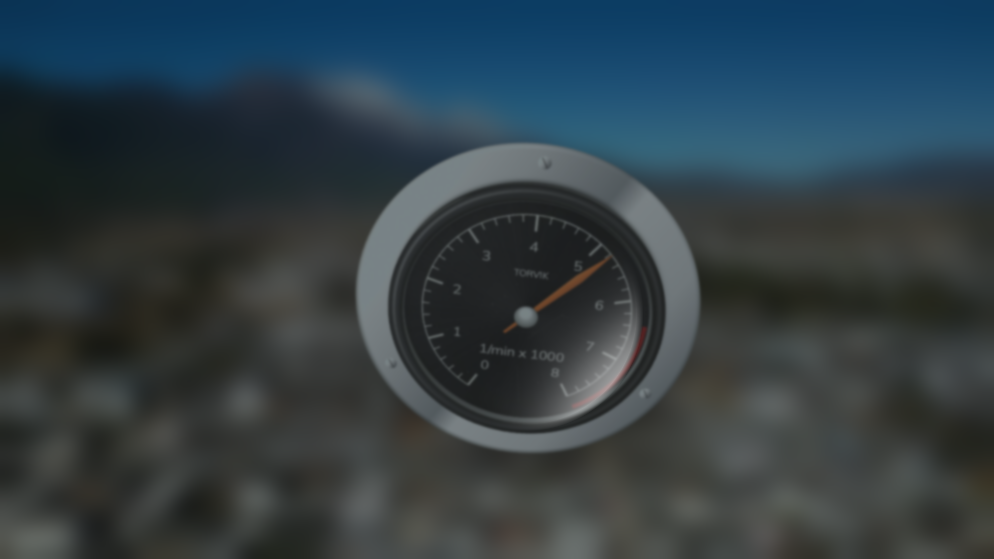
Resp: 5200,rpm
